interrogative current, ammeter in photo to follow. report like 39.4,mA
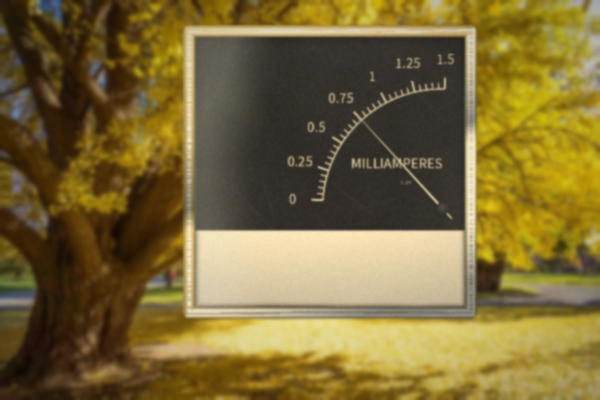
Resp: 0.75,mA
